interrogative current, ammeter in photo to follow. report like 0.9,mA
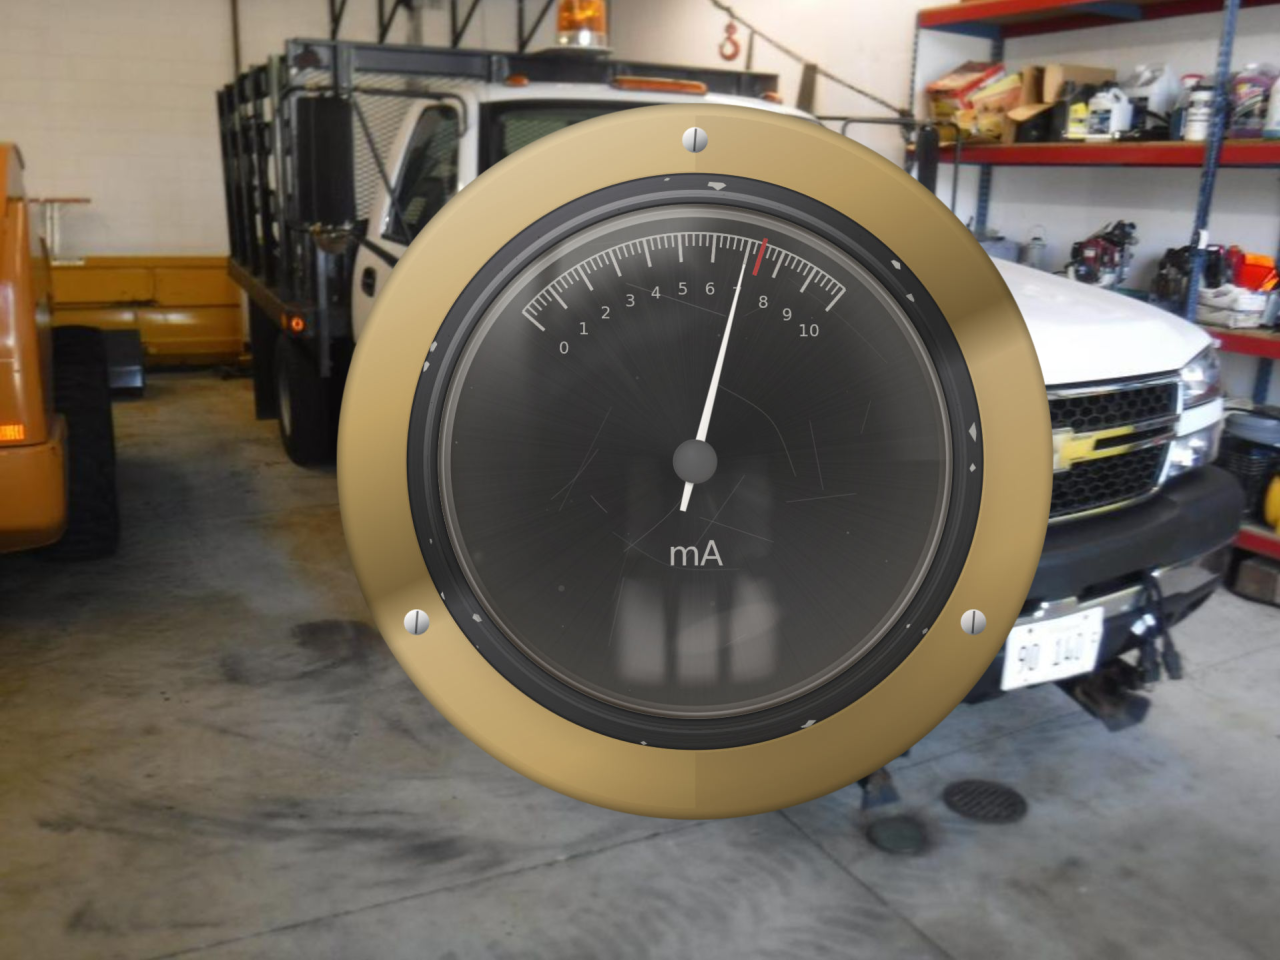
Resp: 7,mA
